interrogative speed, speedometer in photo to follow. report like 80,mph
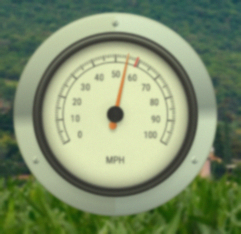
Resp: 55,mph
